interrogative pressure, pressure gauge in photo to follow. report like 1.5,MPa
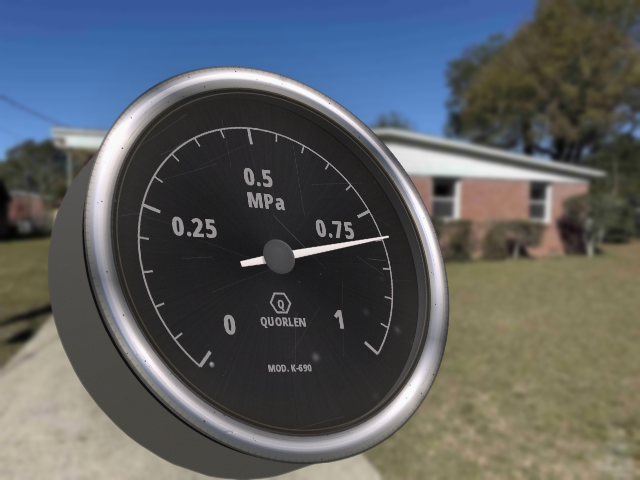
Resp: 0.8,MPa
